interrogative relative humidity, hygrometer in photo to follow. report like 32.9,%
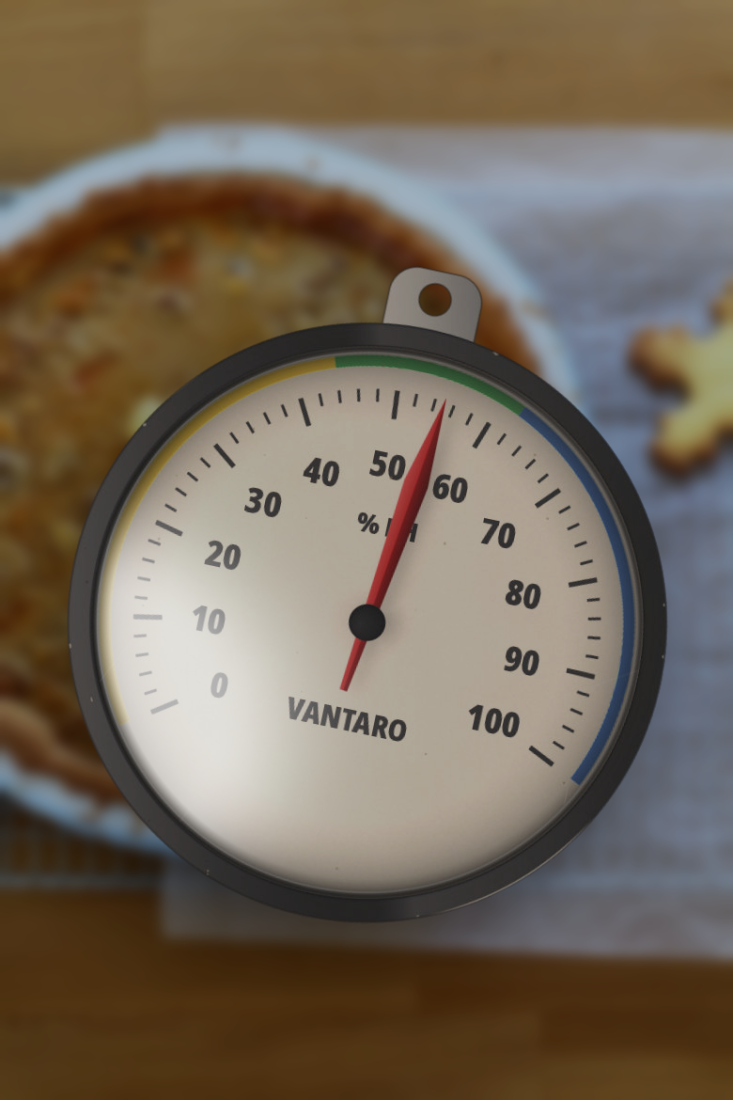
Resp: 55,%
